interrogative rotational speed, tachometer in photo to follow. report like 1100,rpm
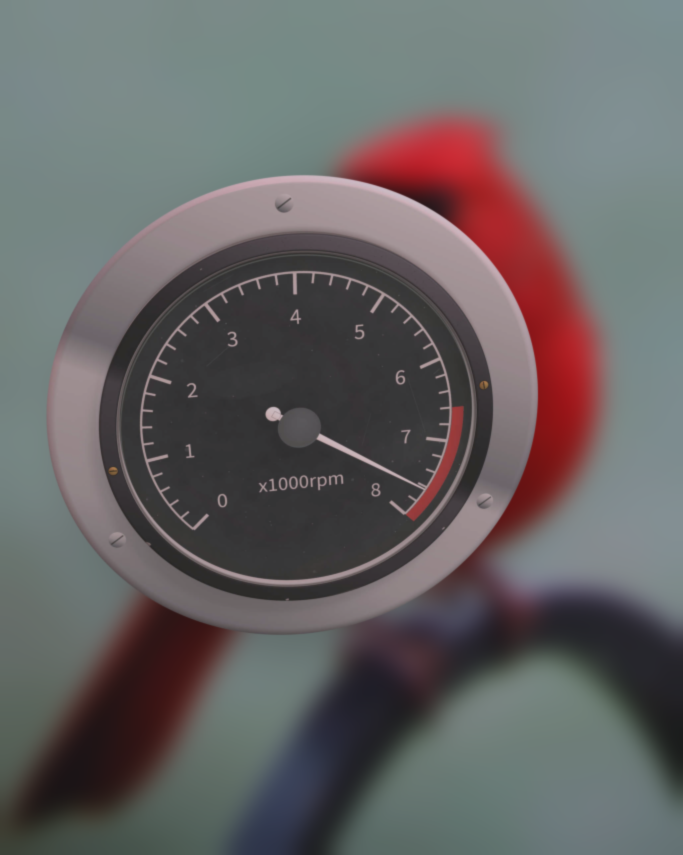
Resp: 7600,rpm
